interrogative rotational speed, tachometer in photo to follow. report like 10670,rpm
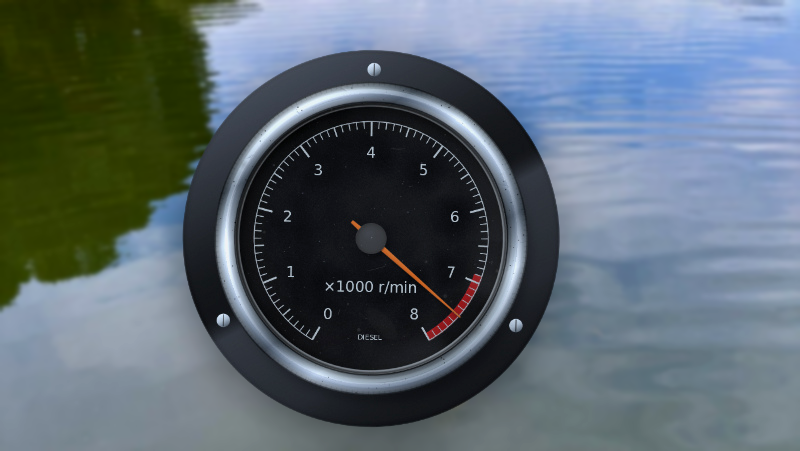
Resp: 7500,rpm
